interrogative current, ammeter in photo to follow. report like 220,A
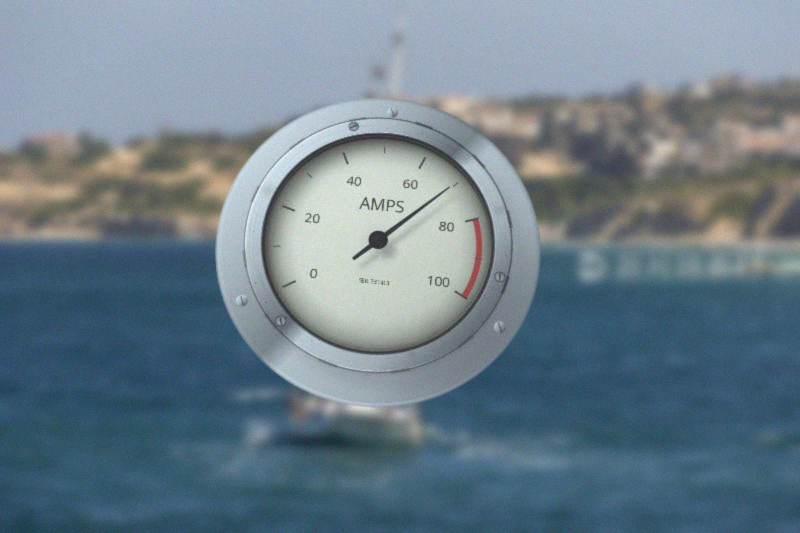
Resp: 70,A
